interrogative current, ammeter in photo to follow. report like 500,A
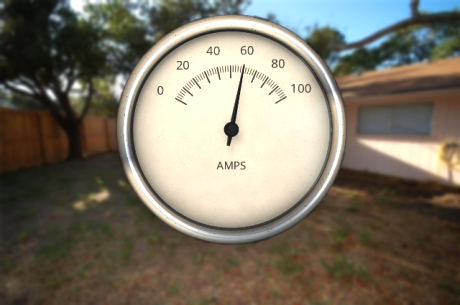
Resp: 60,A
